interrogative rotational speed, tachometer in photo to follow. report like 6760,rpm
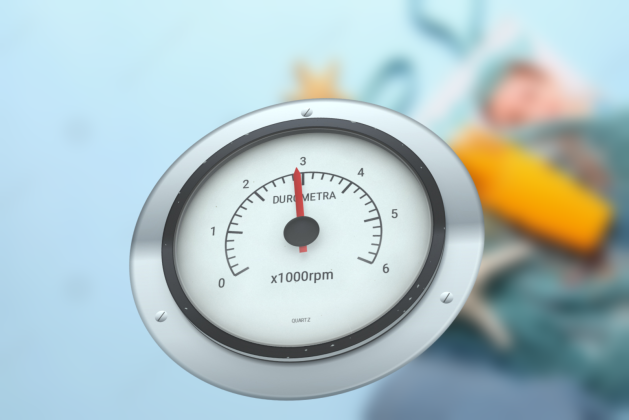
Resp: 2900,rpm
